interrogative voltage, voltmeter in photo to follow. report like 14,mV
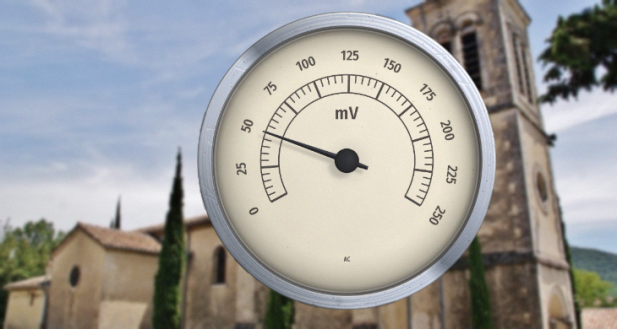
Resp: 50,mV
